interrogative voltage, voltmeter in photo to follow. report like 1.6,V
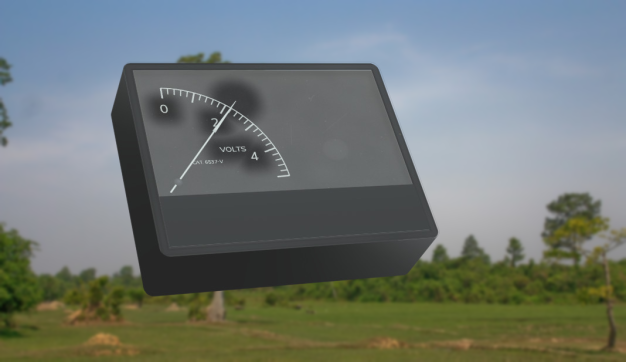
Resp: 2.2,V
